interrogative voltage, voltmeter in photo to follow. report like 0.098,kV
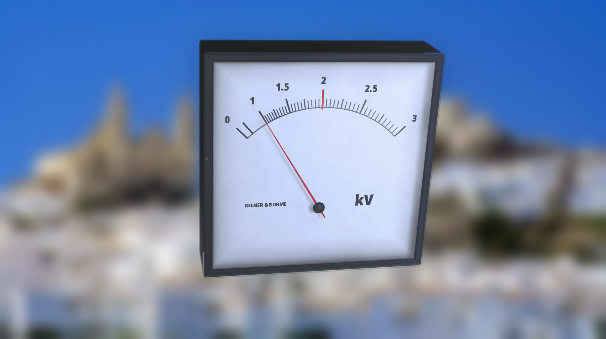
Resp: 1,kV
